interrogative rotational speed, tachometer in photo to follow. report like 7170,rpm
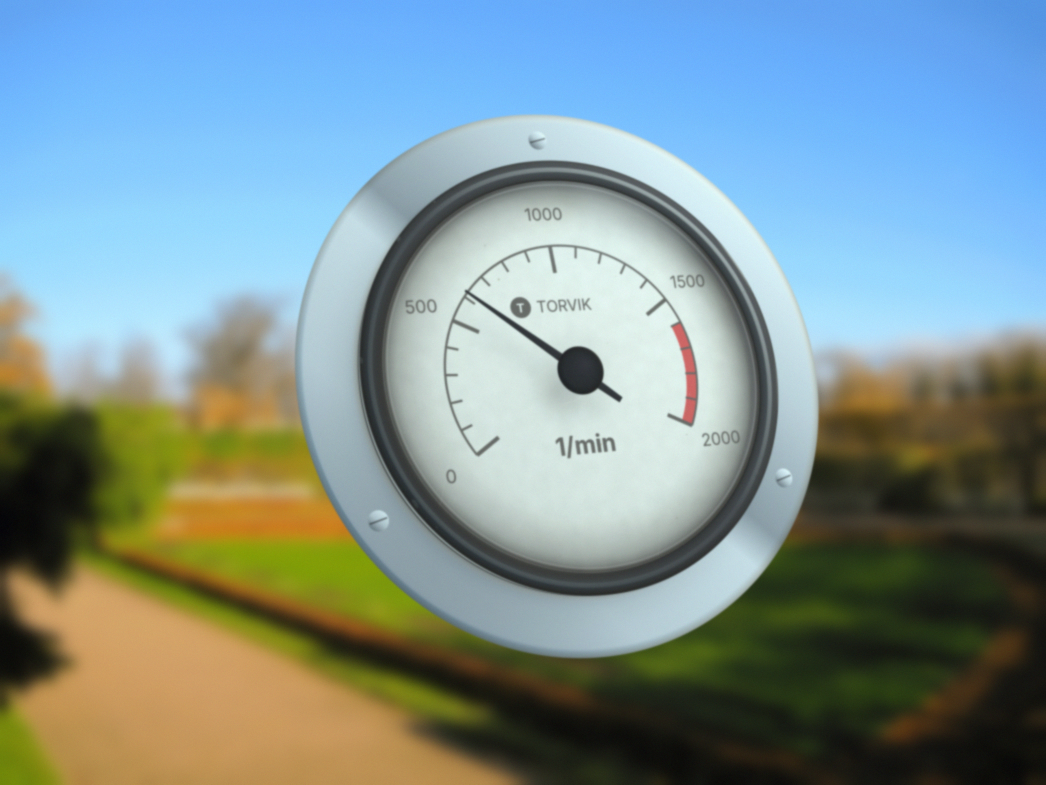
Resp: 600,rpm
